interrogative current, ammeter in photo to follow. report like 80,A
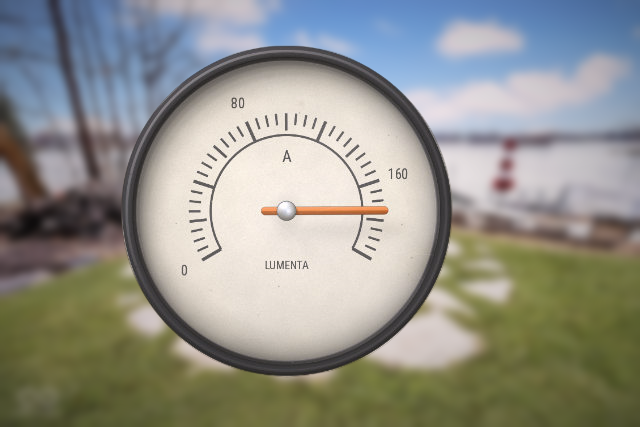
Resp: 175,A
